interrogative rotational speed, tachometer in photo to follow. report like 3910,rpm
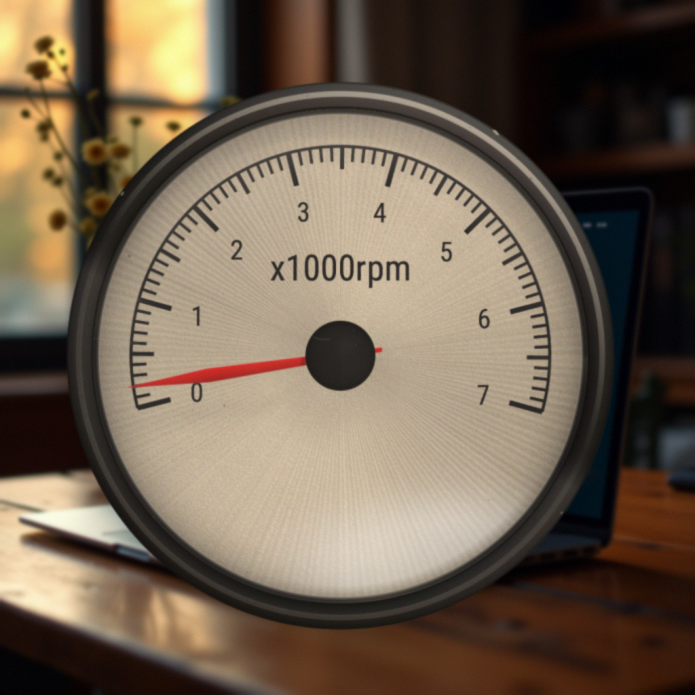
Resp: 200,rpm
